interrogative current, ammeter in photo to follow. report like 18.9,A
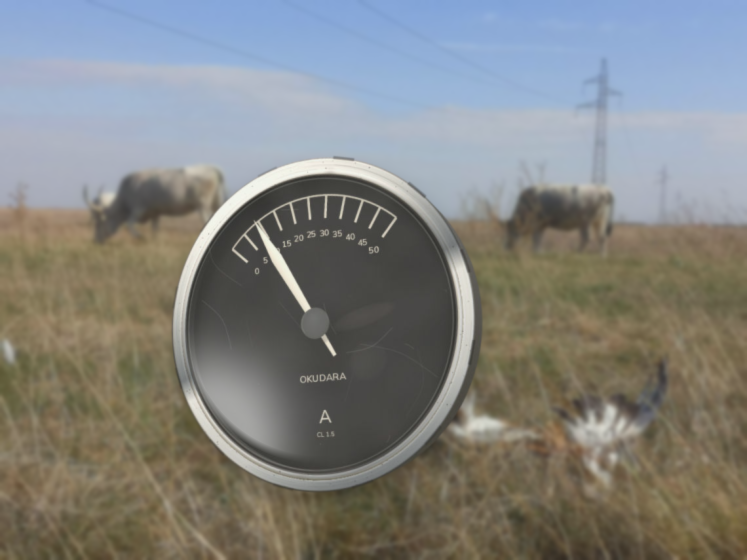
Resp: 10,A
